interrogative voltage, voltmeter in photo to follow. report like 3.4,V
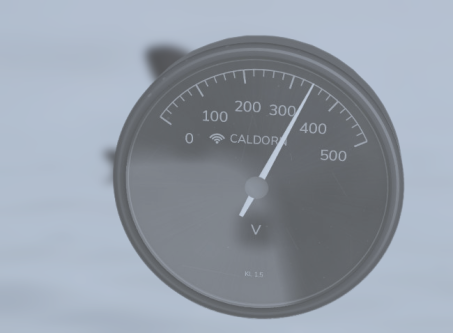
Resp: 340,V
